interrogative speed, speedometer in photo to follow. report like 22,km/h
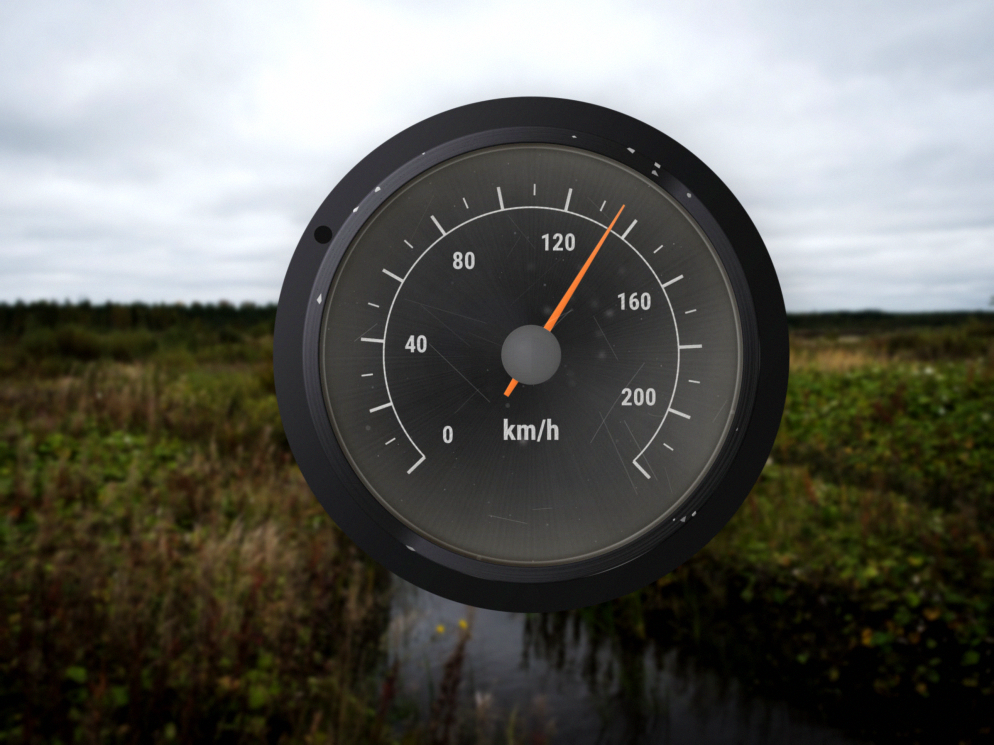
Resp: 135,km/h
